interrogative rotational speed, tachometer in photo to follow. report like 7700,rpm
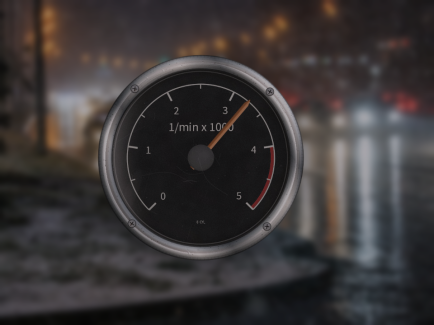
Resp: 3250,rpm
